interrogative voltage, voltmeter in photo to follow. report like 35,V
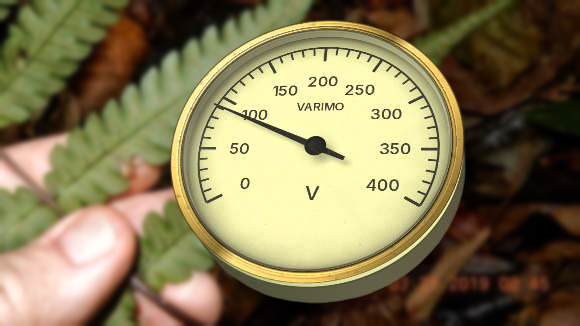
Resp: 90,V
